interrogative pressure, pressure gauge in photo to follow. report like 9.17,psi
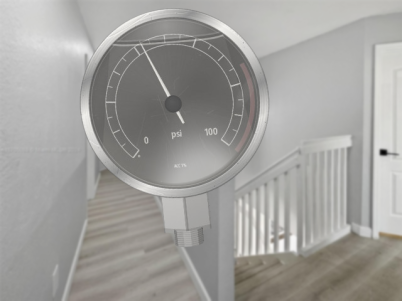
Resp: 42.5,psi
